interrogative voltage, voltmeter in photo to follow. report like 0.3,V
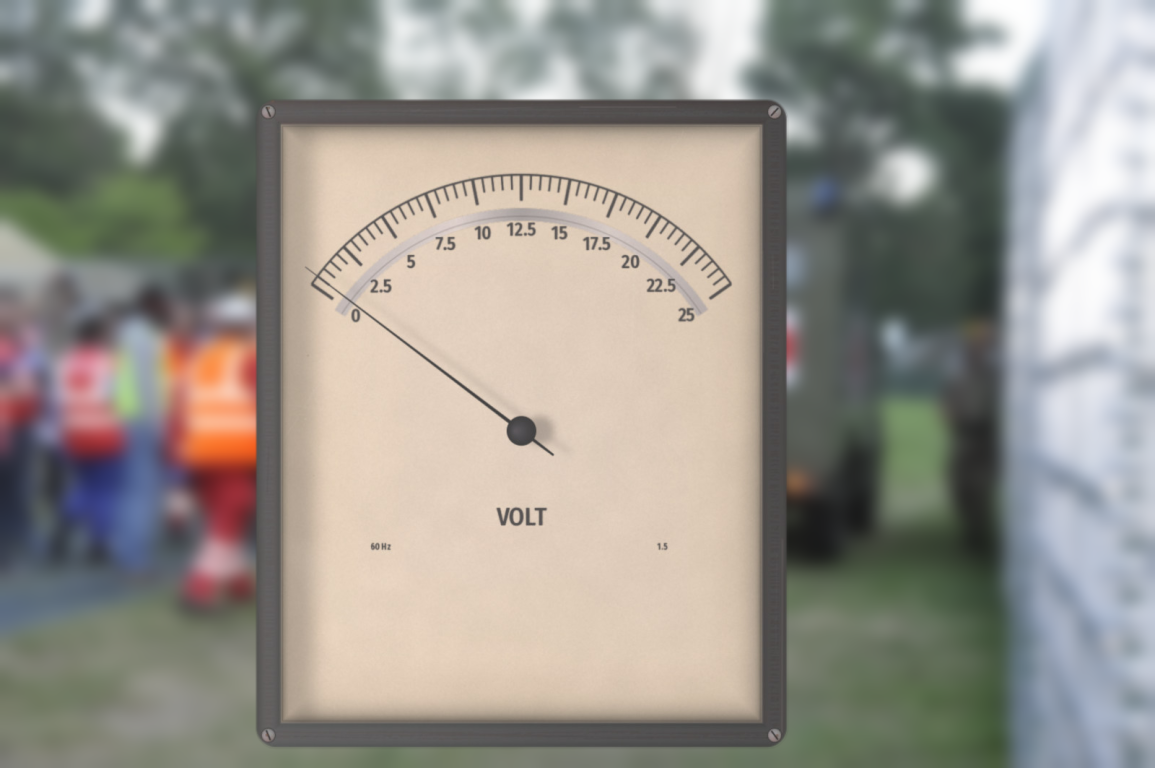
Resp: 0.5,V
